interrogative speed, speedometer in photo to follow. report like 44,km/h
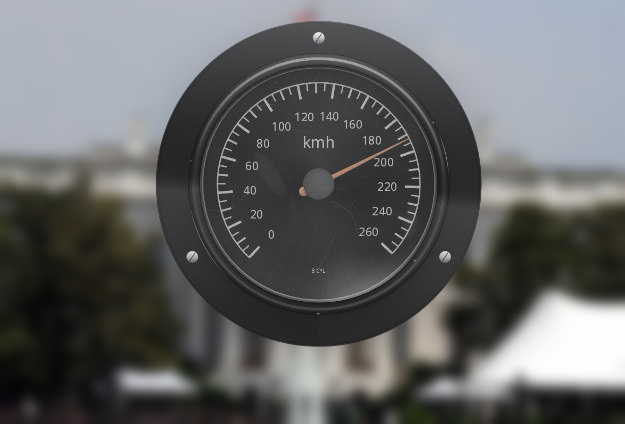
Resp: 192.5,km/h
